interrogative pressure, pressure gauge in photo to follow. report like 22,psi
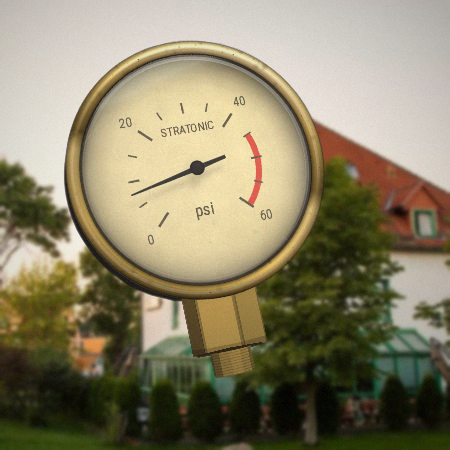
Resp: 7.5,psi
